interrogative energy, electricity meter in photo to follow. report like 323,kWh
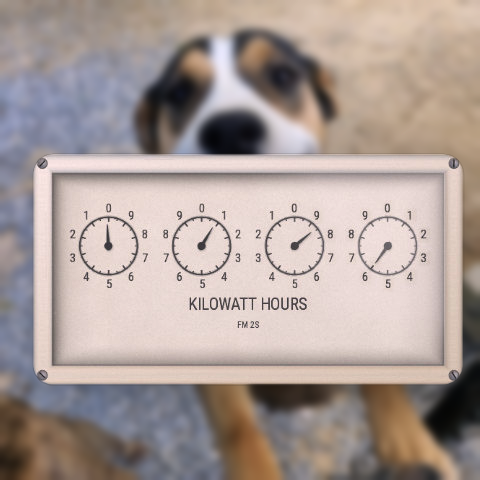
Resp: 86,kWh
